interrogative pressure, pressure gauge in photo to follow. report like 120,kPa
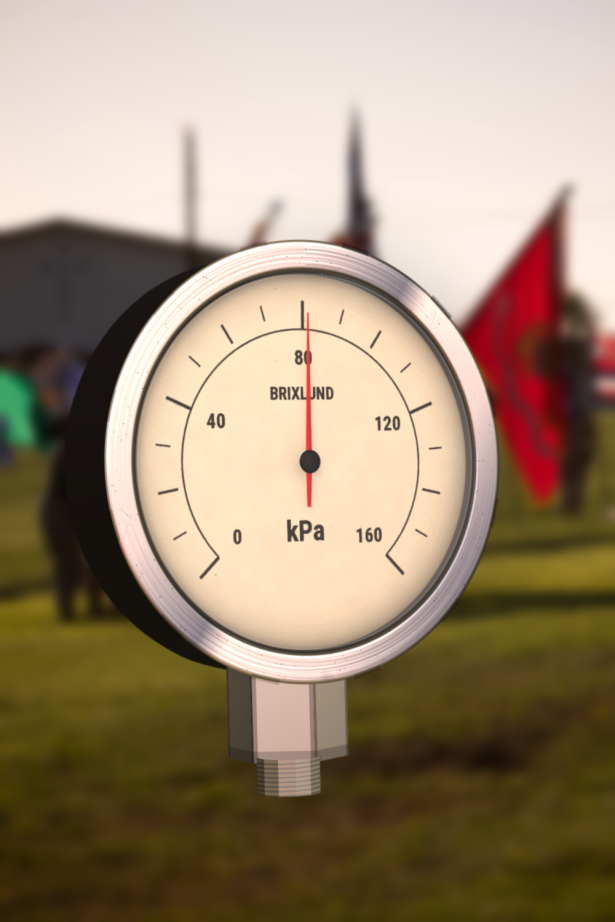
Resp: 80,kPa
